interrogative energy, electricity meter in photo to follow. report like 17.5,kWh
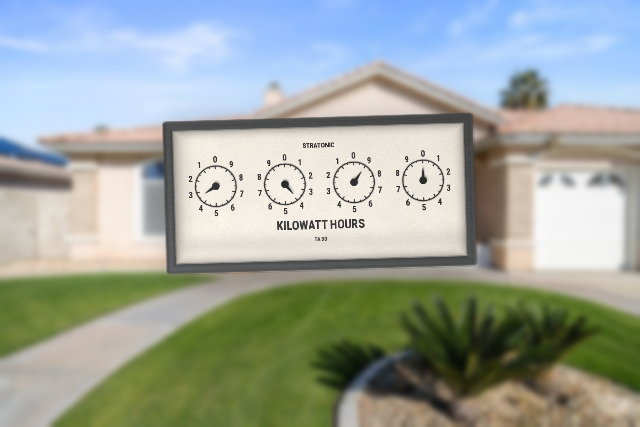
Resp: 3390,kWh
